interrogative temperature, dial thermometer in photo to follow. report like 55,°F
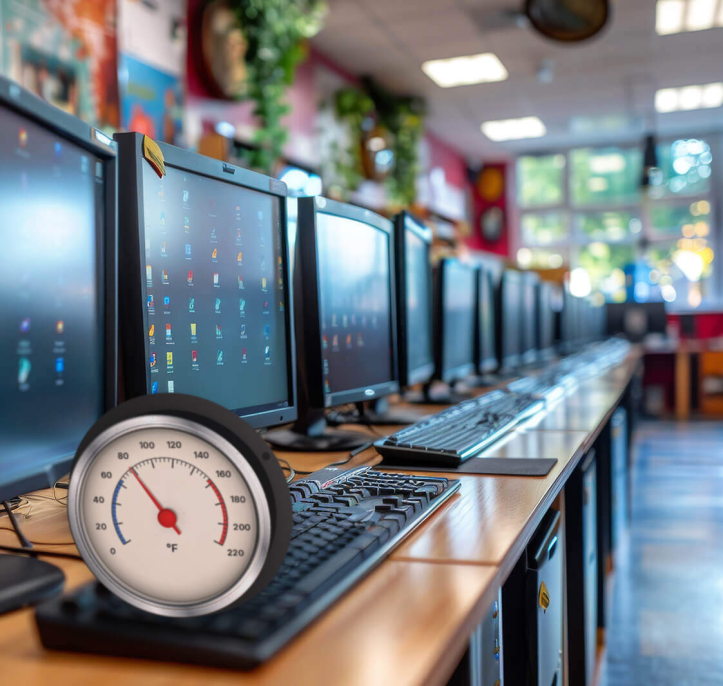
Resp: 80,°F
